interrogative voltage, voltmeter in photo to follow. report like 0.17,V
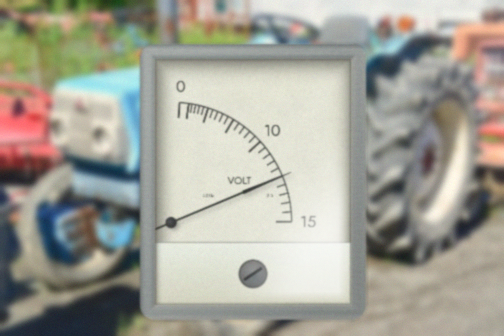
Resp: 12.5,V
